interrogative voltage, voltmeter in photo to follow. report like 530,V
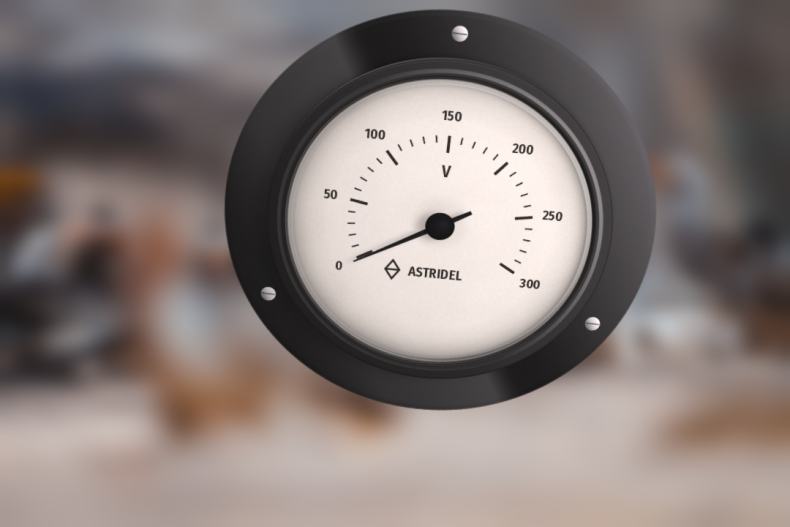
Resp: 0,V
